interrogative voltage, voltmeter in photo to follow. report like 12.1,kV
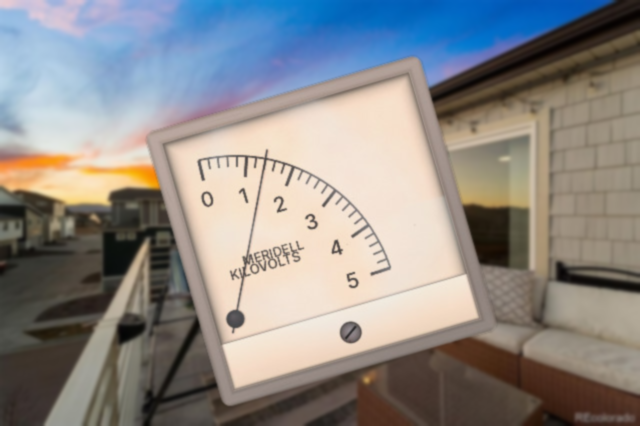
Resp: 1.4,kV
